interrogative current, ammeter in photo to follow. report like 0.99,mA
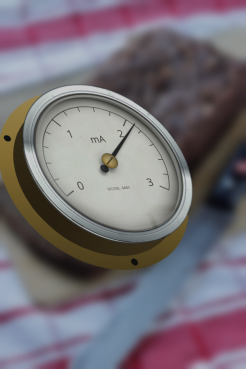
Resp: 2.1,mA
